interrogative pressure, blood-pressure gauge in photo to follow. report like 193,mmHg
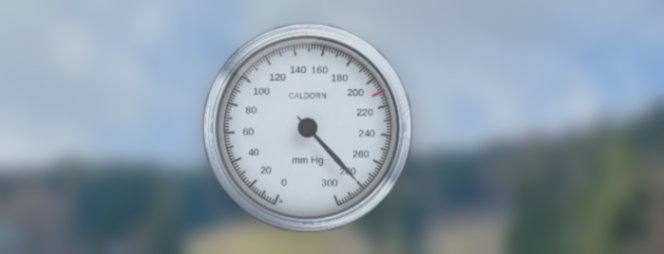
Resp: 280,mmHg
